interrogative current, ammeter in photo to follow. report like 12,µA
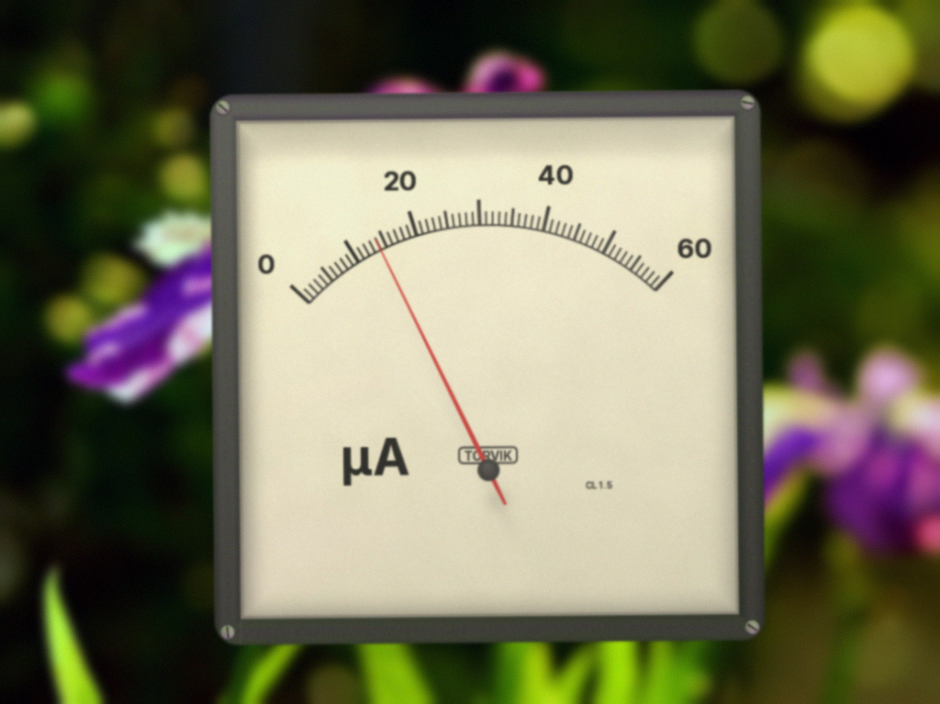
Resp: 14,µA
